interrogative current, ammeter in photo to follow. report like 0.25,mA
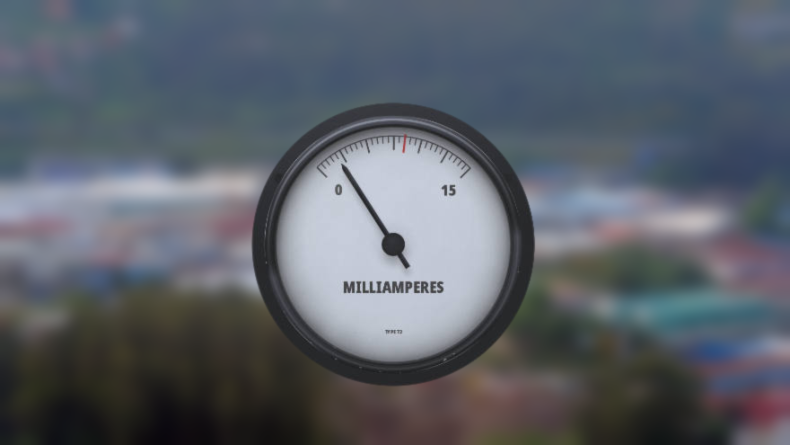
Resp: 2,mA
